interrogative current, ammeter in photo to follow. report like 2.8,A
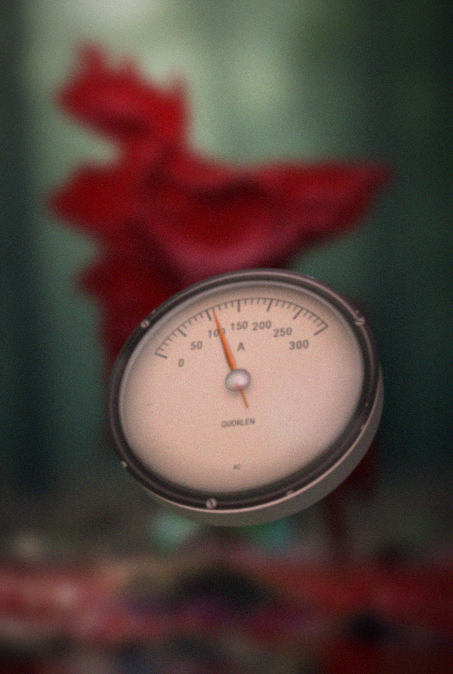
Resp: 110,A
